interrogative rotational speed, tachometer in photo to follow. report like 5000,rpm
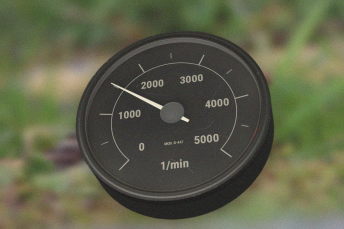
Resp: 1500,rpm
